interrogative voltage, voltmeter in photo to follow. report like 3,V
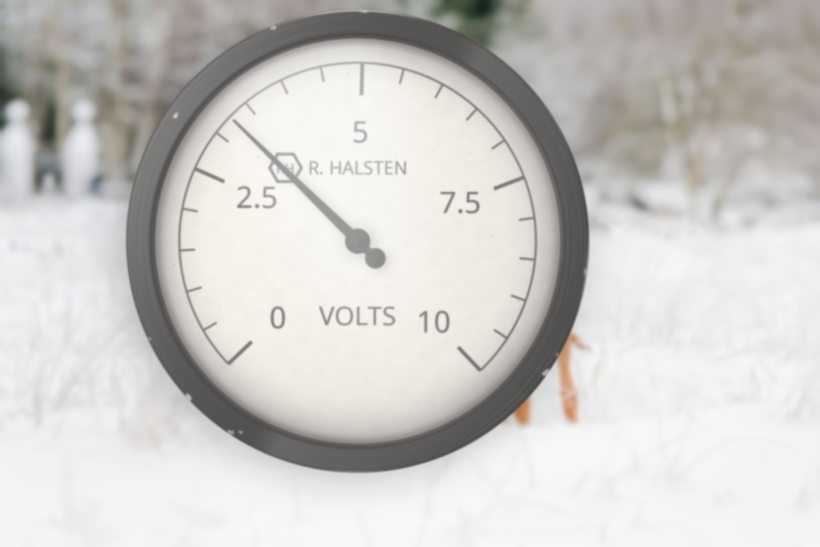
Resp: 3.25,V
